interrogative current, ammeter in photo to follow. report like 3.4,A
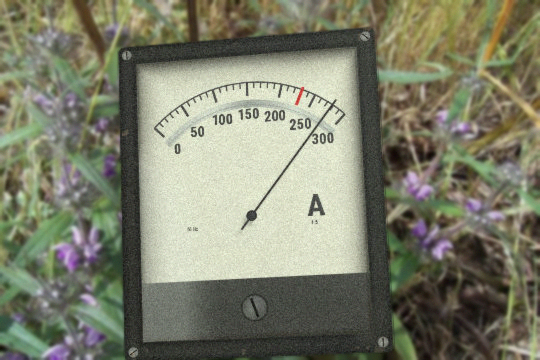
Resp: 280,A
